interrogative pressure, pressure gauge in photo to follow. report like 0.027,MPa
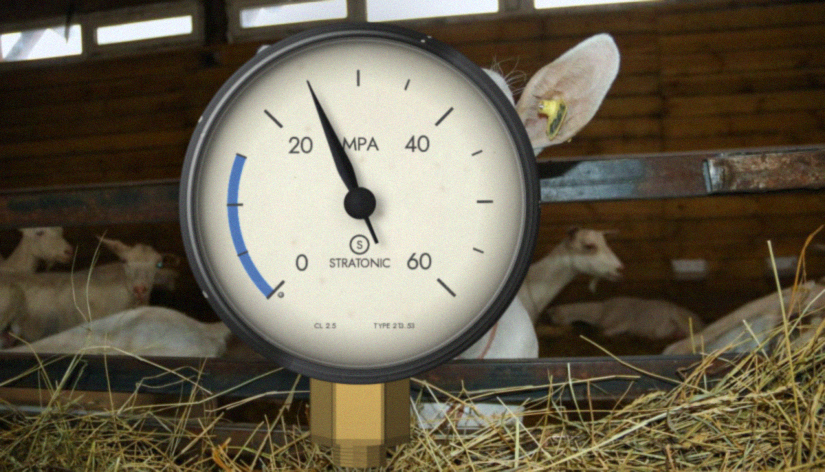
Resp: 25,MPa
